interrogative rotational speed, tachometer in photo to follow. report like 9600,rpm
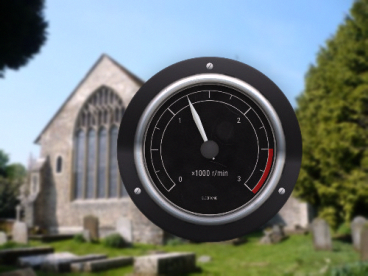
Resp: 1250,rpm
